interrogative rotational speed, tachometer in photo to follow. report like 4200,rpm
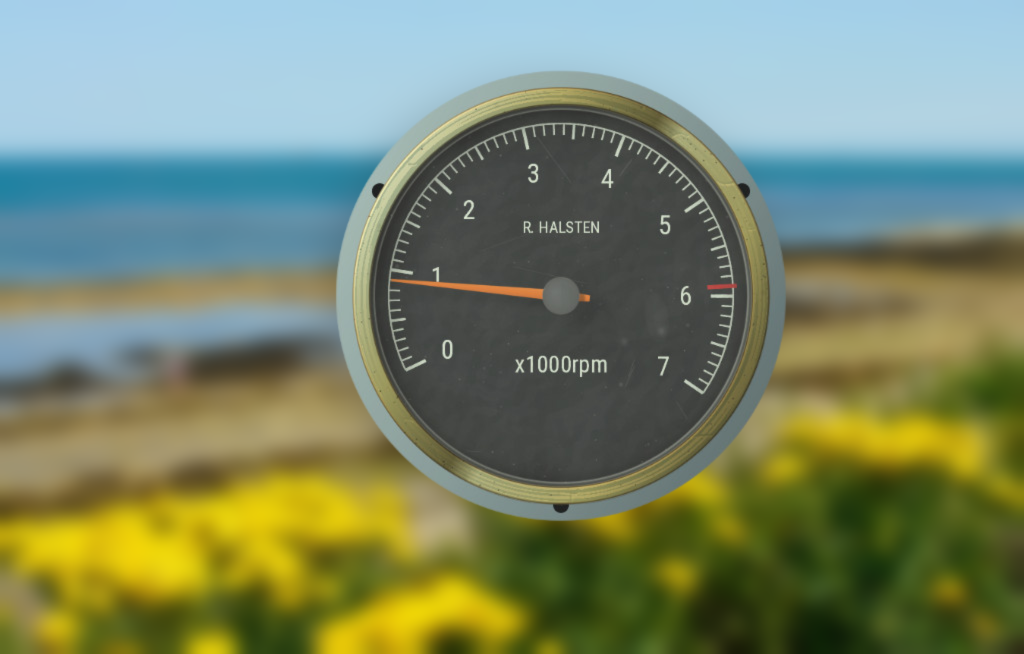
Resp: 900,rpm
